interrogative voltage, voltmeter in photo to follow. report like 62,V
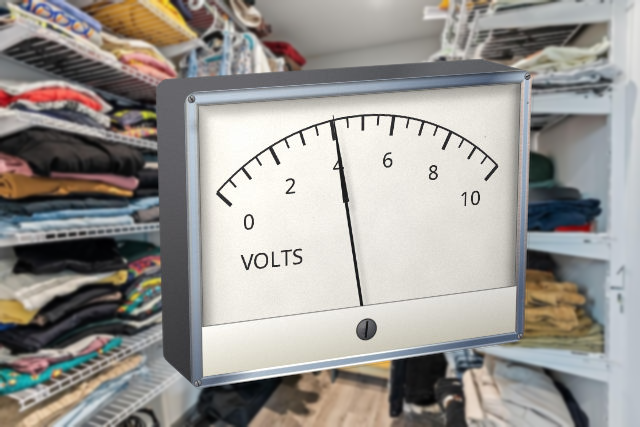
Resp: 4,V
